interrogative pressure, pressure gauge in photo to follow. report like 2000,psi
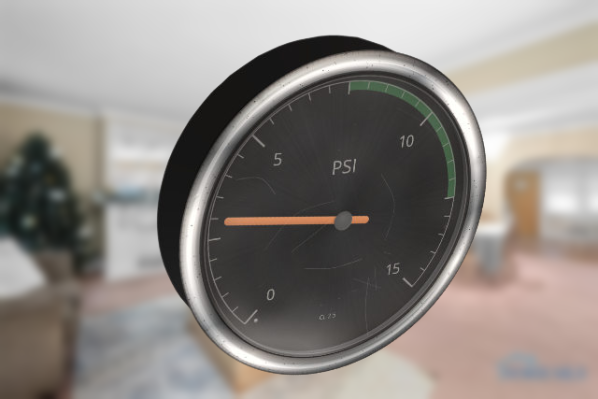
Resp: 3,psi
